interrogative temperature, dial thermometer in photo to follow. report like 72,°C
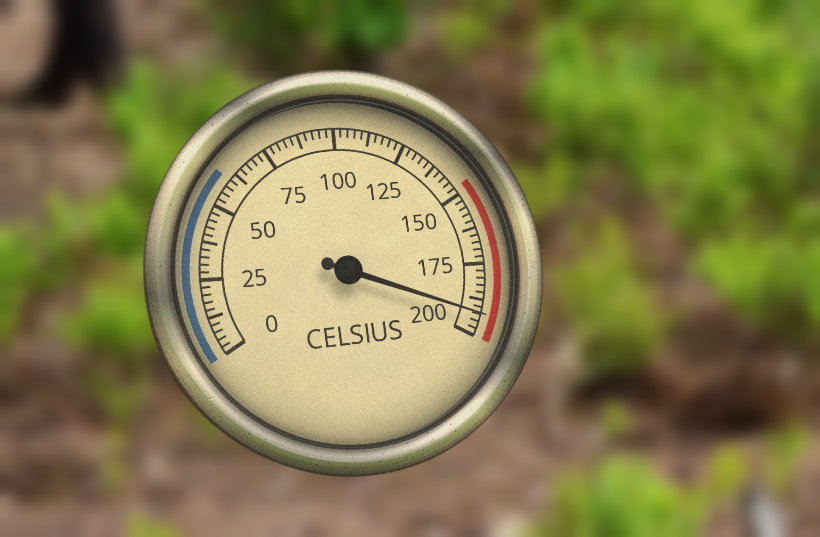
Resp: 192.5,°C
